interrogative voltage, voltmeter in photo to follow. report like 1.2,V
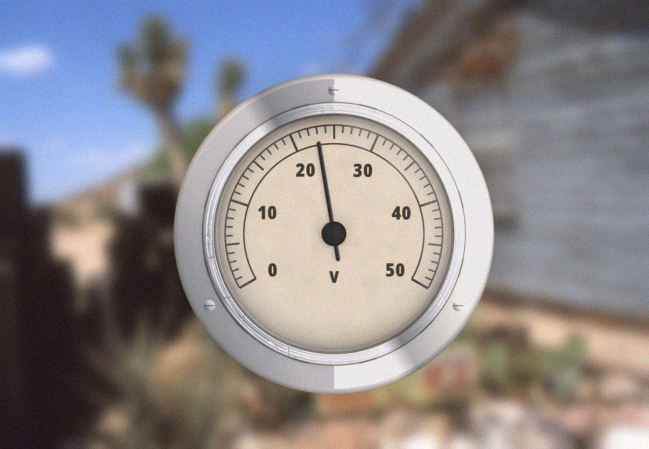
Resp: 23,V
